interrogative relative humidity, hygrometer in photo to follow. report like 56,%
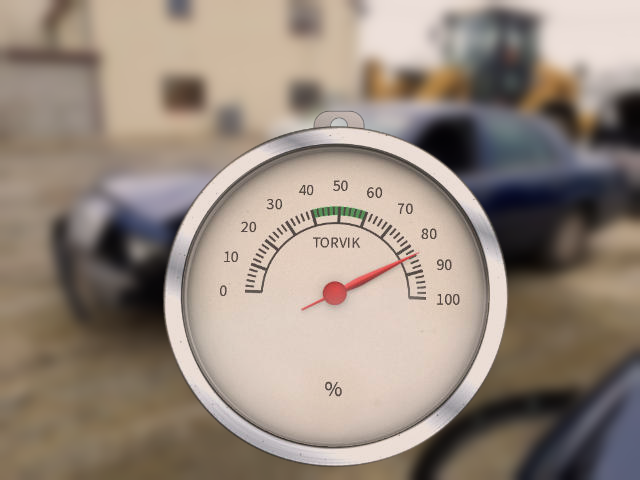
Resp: 84,%
